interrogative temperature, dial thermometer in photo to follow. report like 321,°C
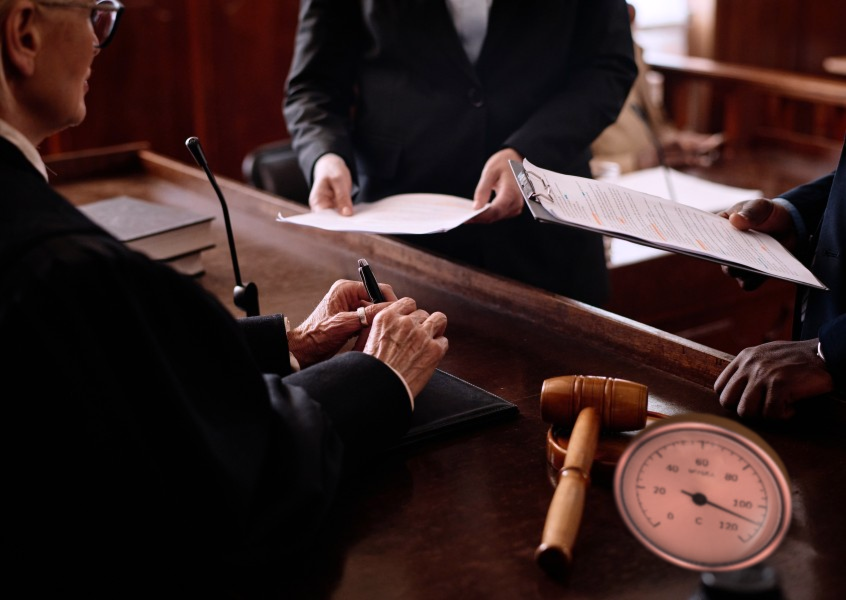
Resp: 108,°C
